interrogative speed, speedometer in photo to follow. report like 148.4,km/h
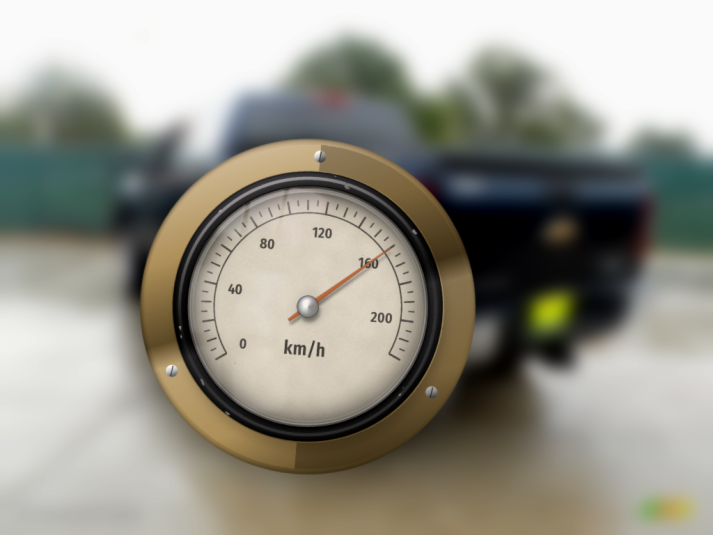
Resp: 160,km/h
